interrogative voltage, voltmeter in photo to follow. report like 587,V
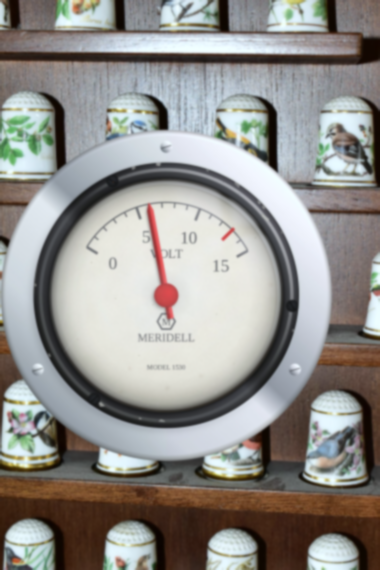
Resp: 6,V
